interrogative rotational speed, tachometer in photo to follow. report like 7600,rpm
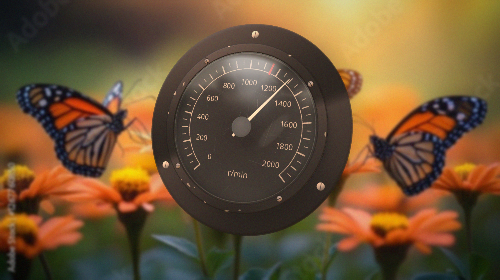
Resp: 1300,rpm
